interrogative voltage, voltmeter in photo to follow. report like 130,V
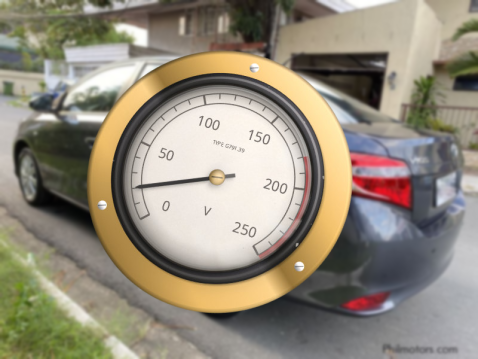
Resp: 20,V
